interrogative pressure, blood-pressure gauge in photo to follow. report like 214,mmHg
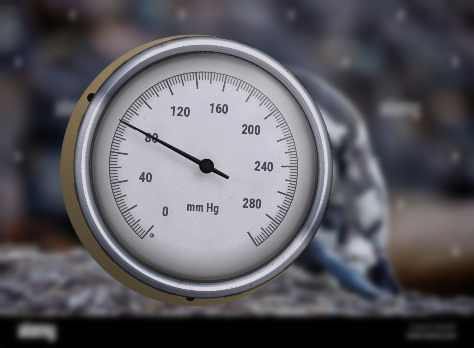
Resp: 80,mmHg
